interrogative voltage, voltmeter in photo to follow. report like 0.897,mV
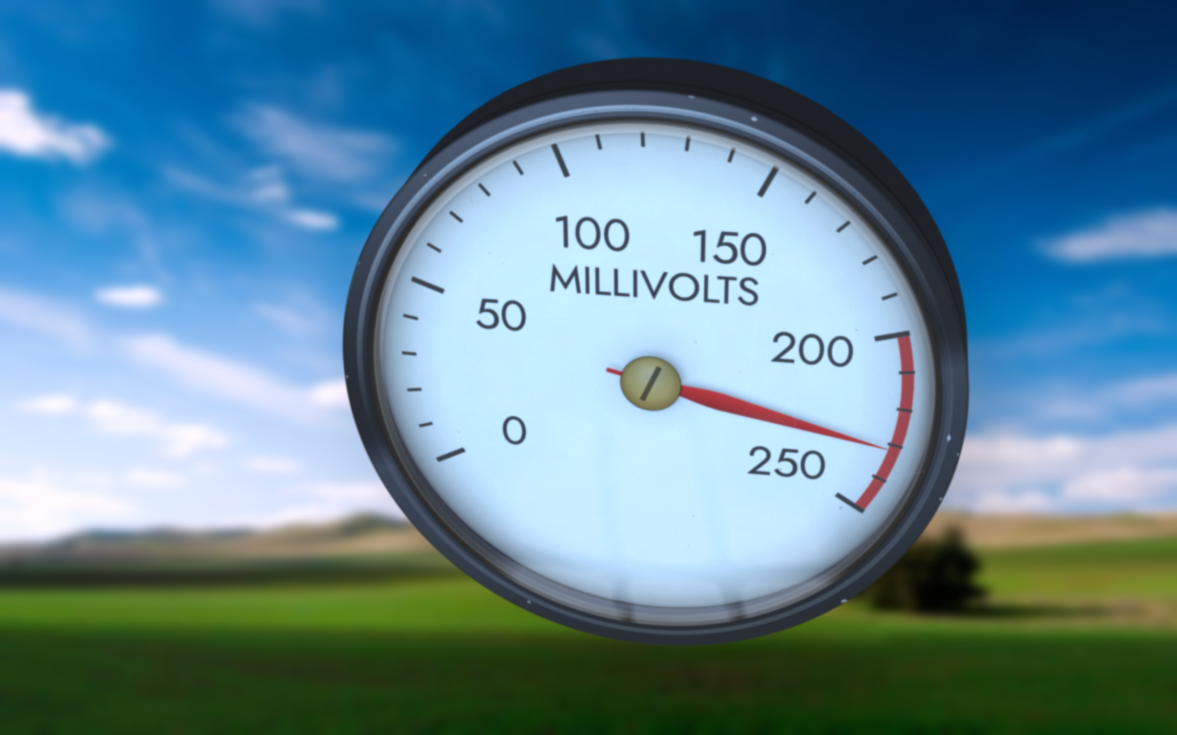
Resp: 230,mV
